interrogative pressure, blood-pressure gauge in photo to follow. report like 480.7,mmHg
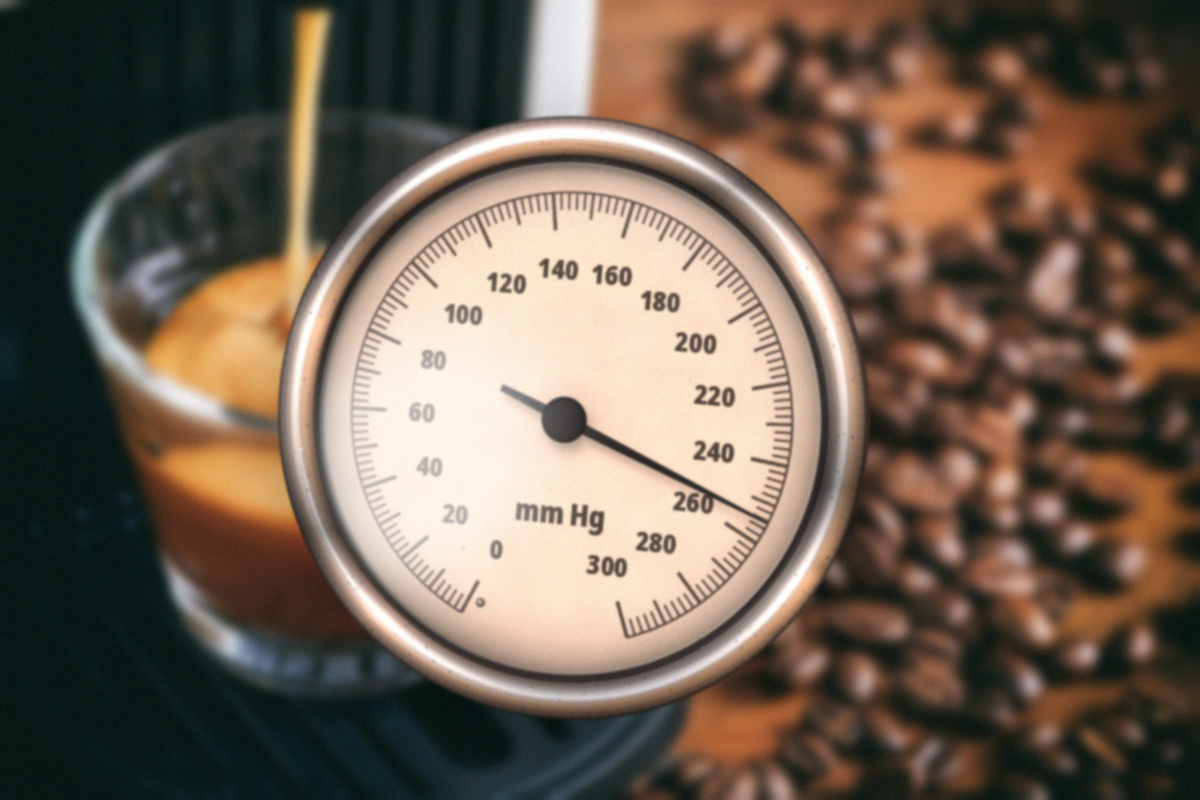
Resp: 254,mmHg
